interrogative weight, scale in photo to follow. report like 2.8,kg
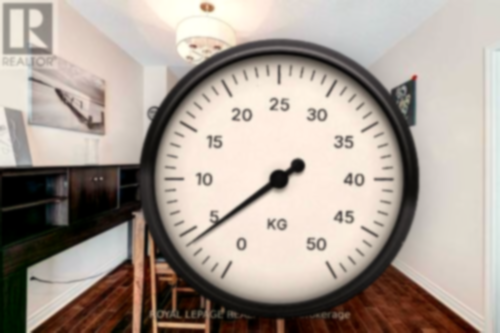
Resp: 4,kg
